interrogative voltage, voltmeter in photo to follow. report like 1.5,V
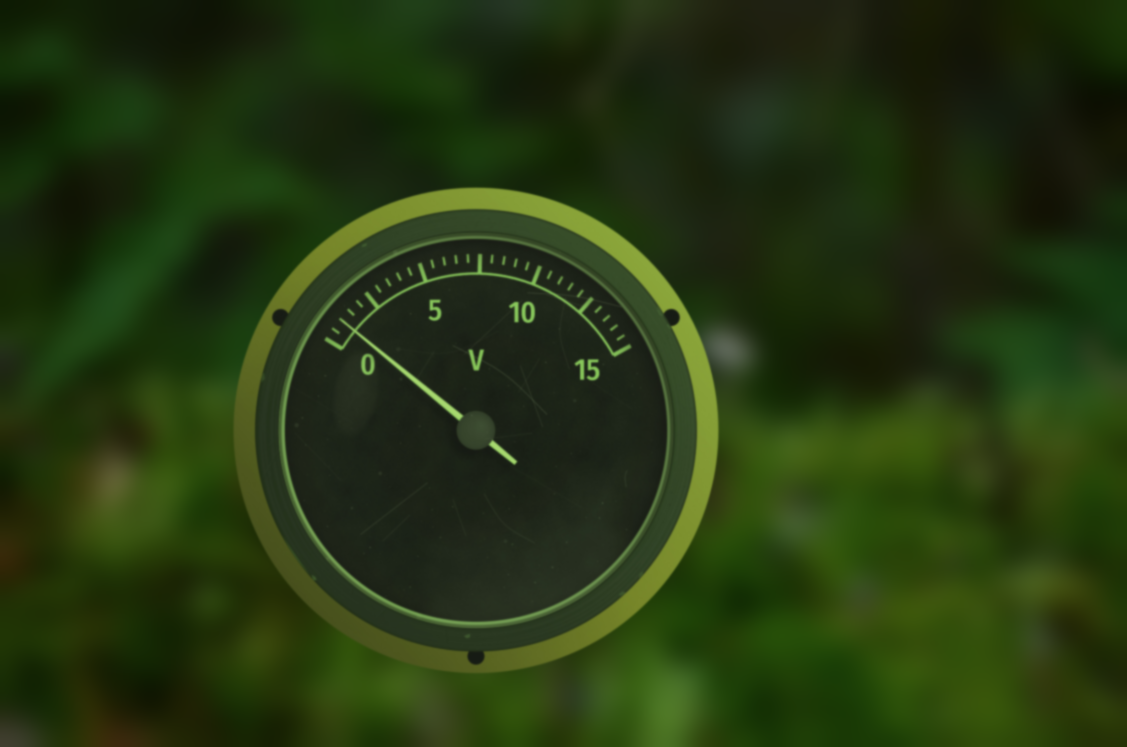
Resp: 1,V
